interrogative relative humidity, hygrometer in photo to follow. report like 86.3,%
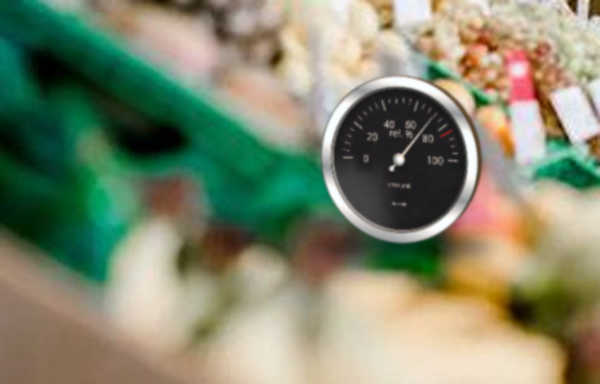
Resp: 72,%
